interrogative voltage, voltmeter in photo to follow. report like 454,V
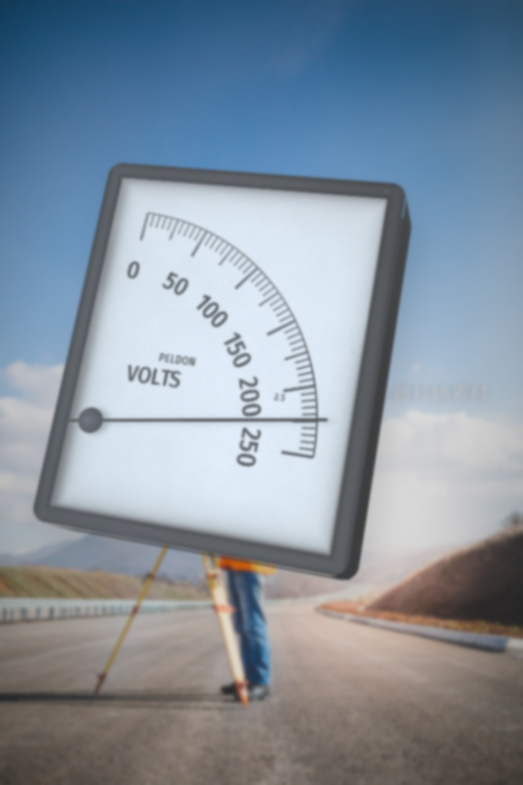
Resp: 225,V
